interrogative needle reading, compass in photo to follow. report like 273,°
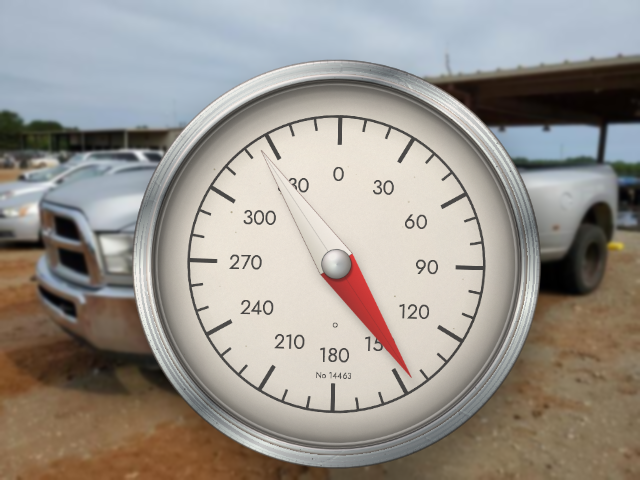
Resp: 145,°
